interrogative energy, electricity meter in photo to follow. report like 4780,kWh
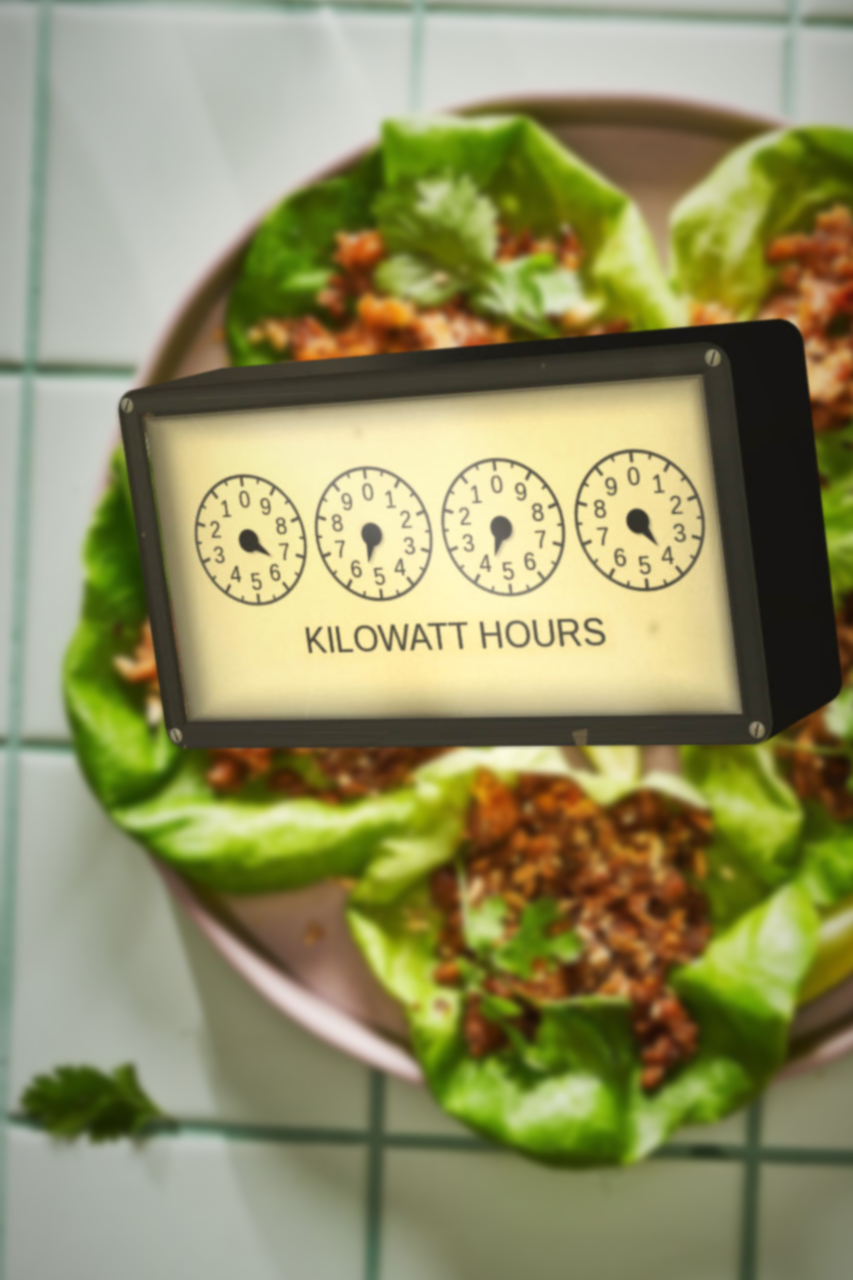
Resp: 6544,kWh
